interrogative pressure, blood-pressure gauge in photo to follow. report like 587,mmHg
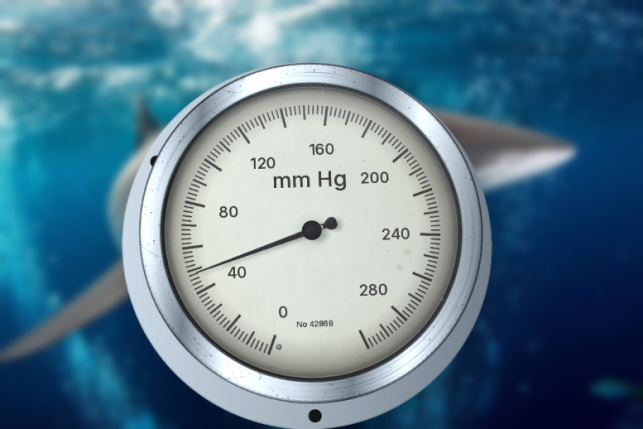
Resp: 48,mmHg
